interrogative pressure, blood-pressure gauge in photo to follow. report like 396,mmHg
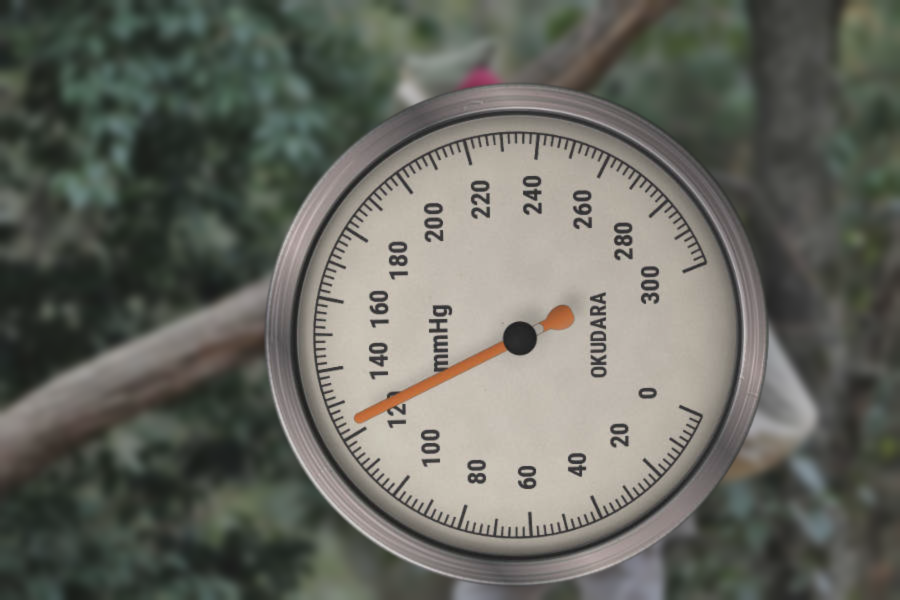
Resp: 124,mmHg
